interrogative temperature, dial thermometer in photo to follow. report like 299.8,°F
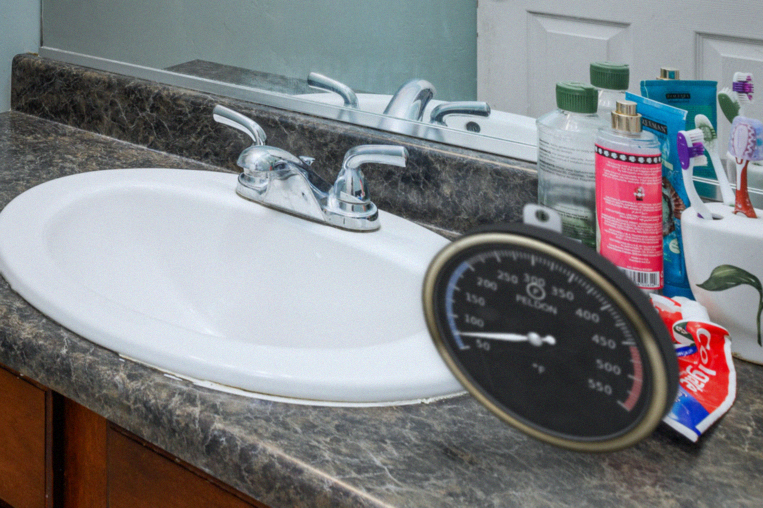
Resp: 75,°F
